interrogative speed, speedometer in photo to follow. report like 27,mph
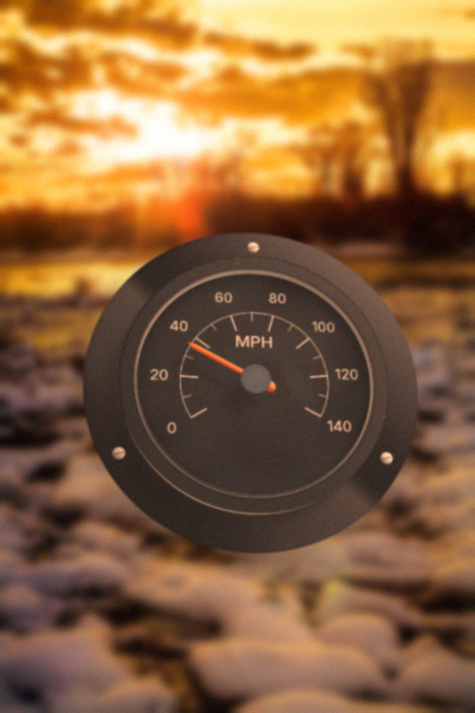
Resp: 35,mph
